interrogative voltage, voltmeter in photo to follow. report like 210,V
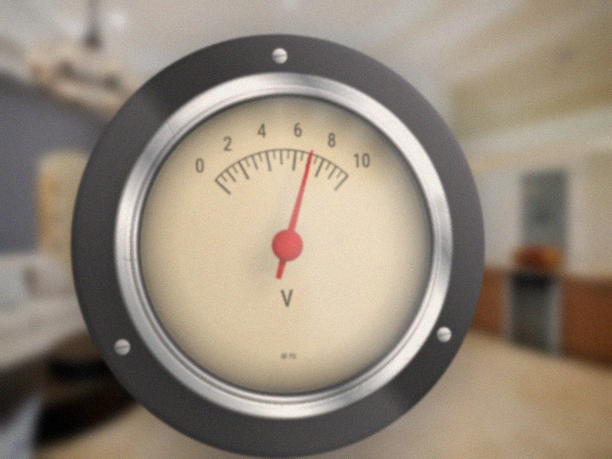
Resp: 7,V
